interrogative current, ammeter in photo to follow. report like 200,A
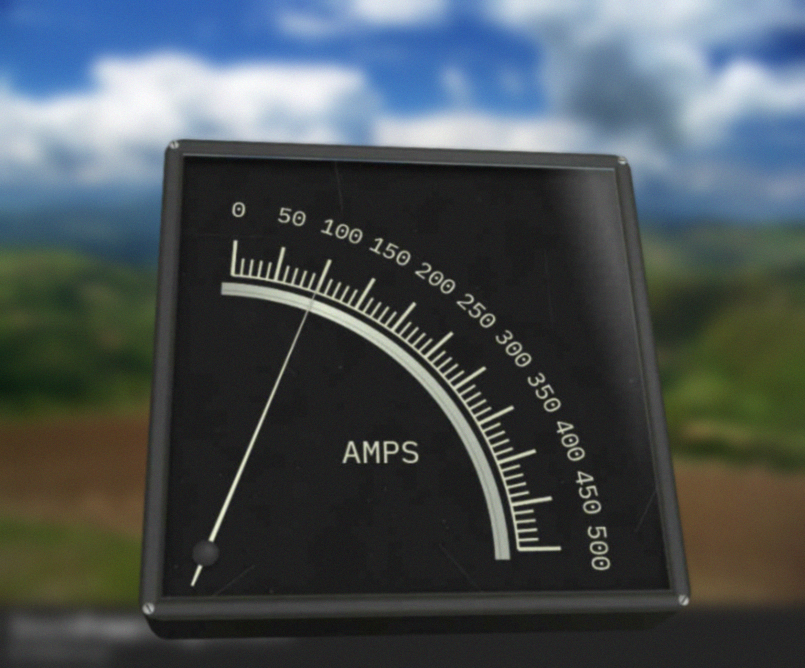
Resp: 100,A
